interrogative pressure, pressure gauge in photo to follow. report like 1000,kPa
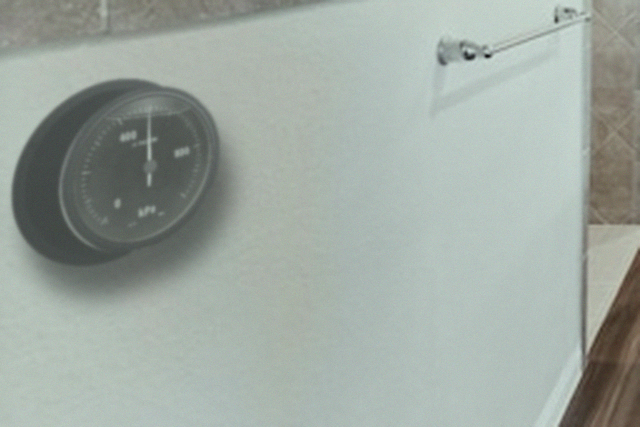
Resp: 500,kPa
